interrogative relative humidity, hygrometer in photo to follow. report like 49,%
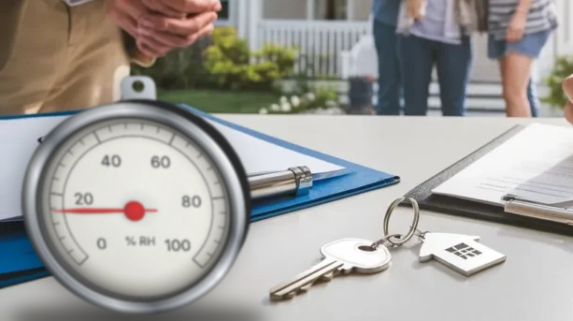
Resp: 16,%
